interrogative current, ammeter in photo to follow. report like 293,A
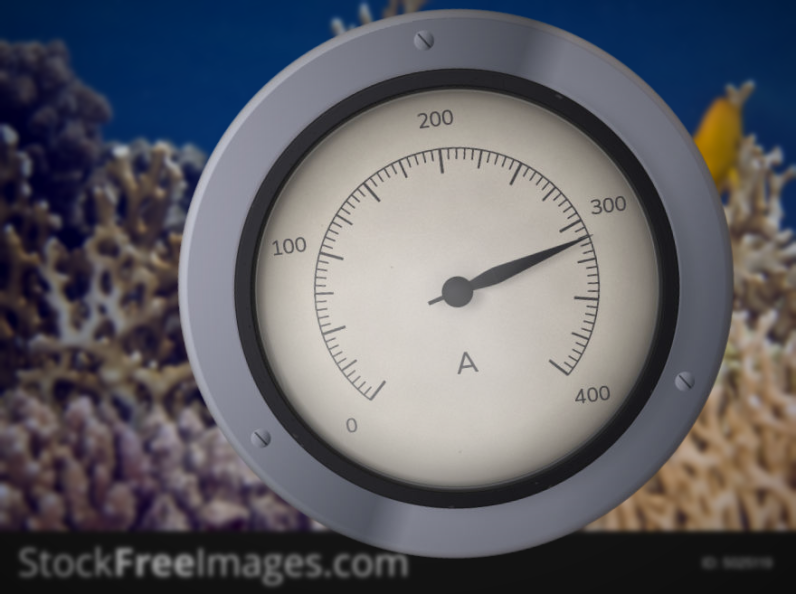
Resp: 310,A
